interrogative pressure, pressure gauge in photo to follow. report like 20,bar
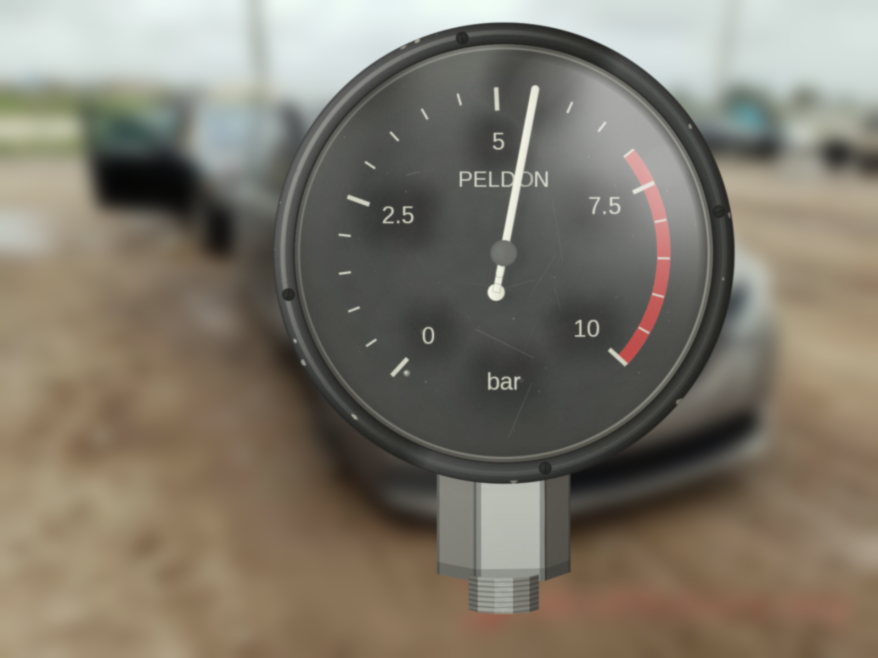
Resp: 5.5,bar
